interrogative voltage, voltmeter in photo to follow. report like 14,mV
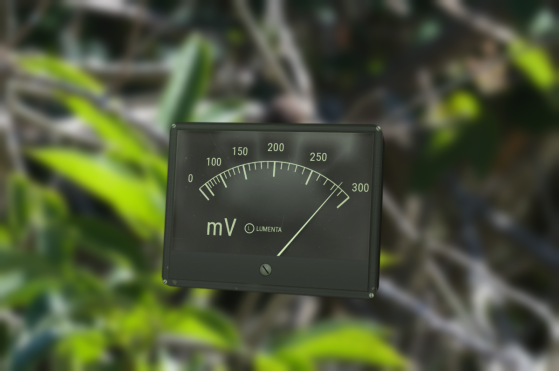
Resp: 285,mV
